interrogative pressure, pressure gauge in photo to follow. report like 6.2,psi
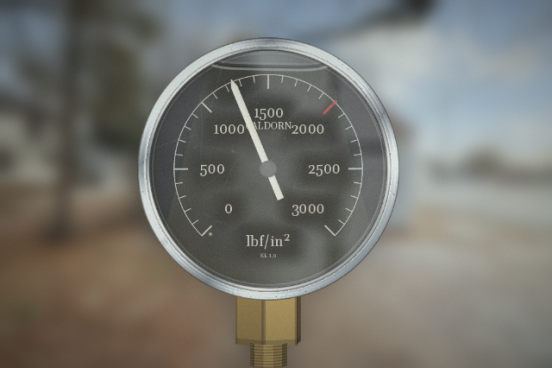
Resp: 1250,psi
